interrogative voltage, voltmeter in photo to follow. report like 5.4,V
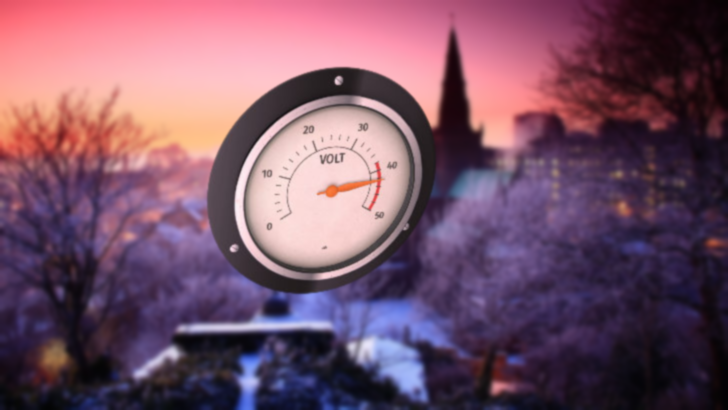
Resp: 42,V
